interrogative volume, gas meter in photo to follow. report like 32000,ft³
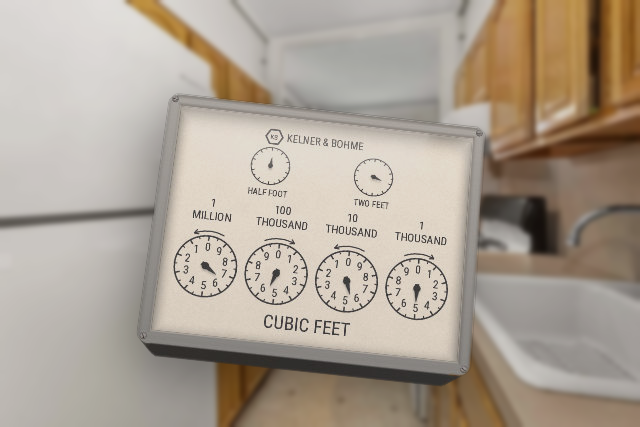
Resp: 655500,ft³
